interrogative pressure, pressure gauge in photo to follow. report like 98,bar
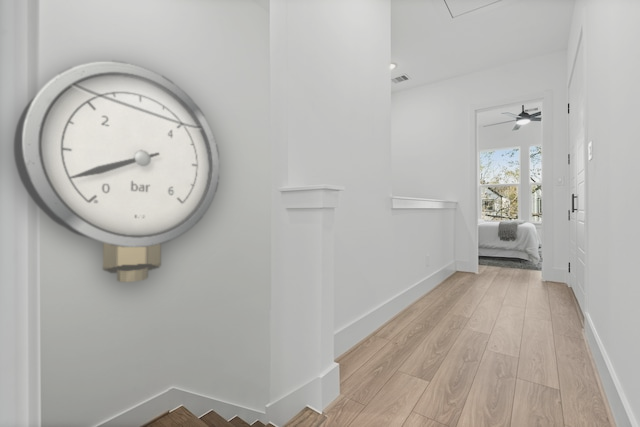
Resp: 0.5,bar
